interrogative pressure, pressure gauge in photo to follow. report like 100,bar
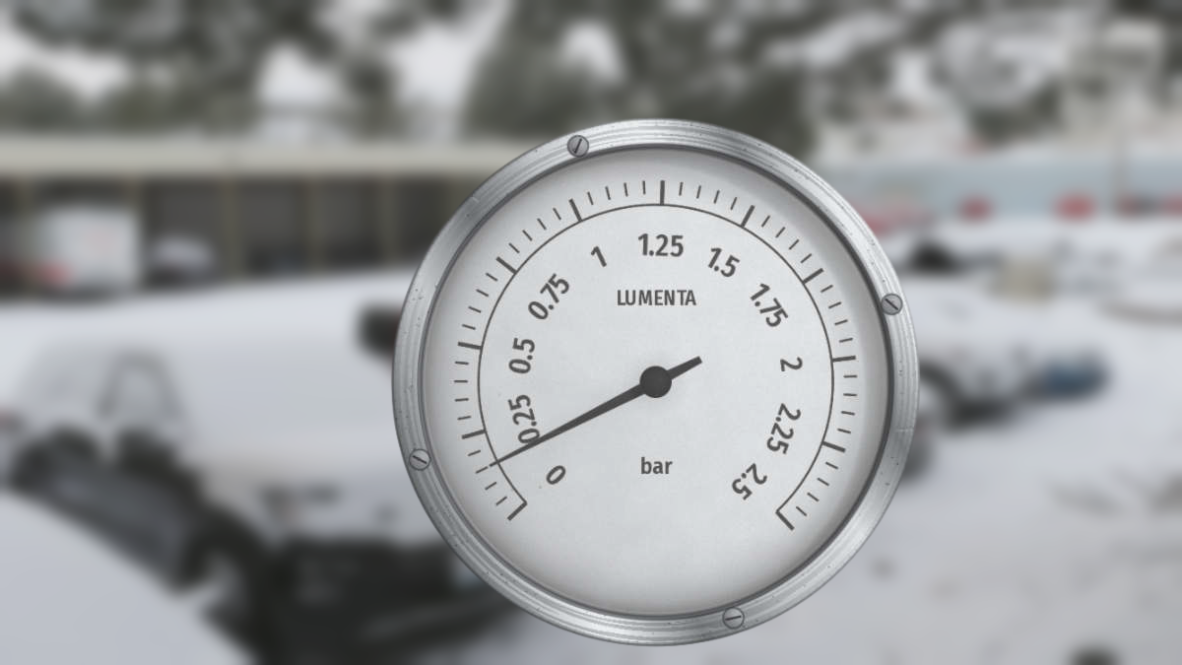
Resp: 0.15,bar
